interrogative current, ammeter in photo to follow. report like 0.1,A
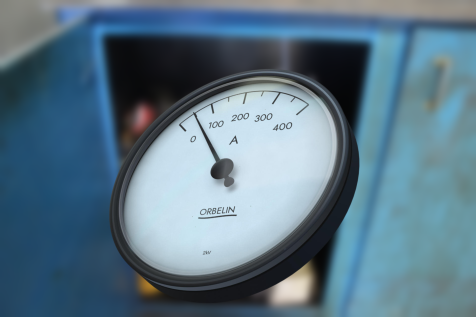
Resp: 50,A
